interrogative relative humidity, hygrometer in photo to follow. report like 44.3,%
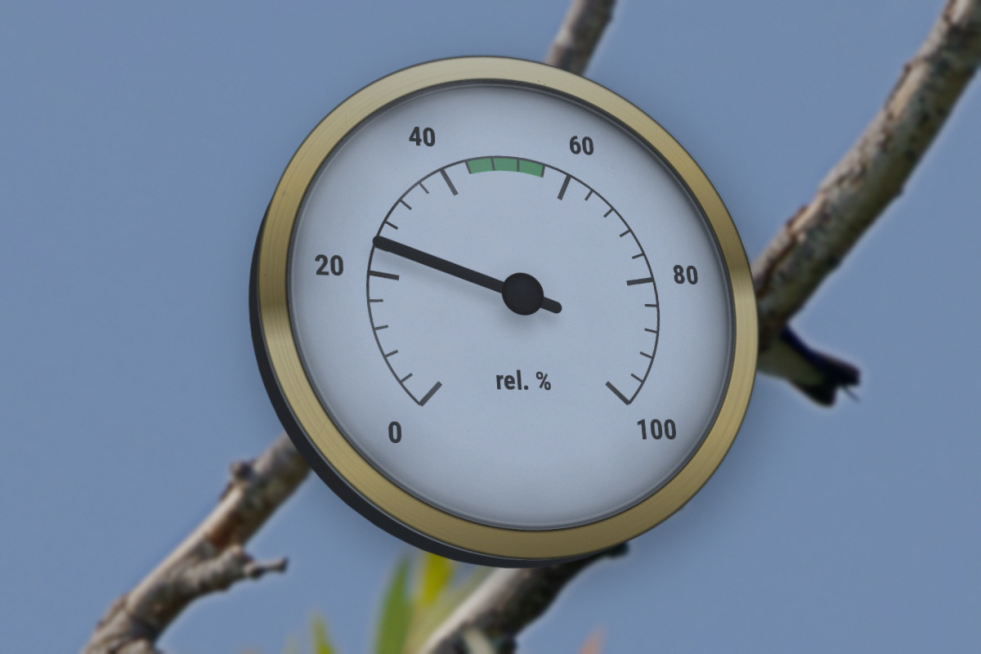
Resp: 24,%
